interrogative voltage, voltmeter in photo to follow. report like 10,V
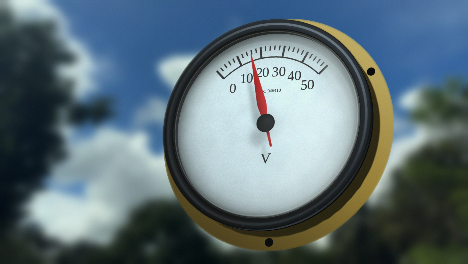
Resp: 16,V
